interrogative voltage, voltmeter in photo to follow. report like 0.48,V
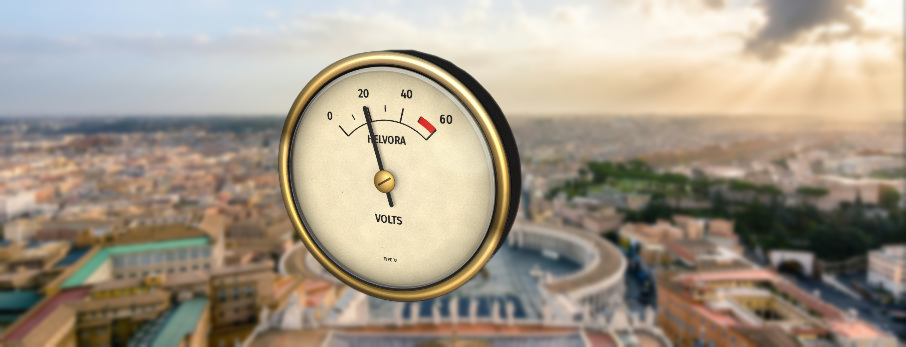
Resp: 20,V
